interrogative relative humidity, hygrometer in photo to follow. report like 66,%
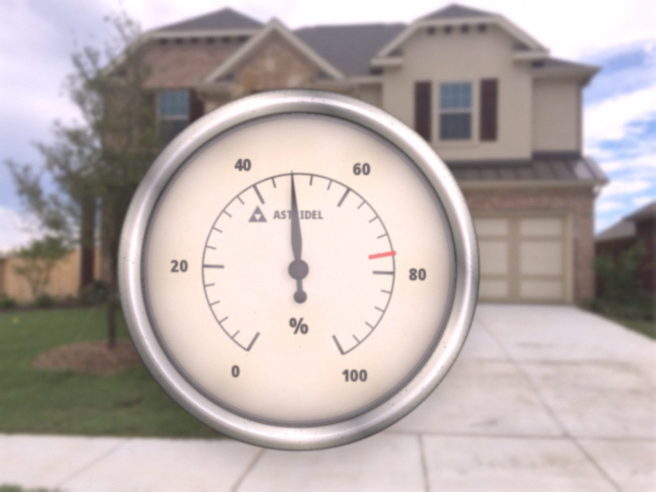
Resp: 48,%
